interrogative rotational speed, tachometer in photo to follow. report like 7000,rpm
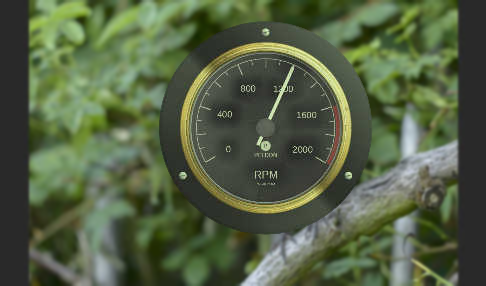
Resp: 1200,rpm
